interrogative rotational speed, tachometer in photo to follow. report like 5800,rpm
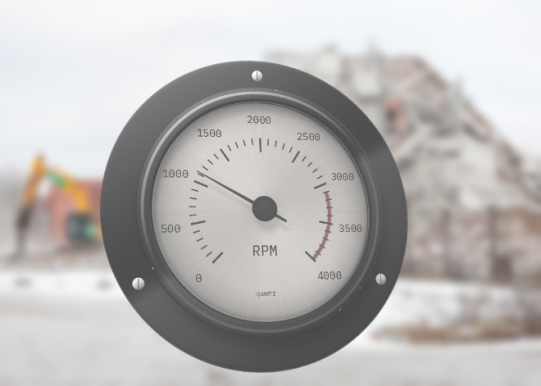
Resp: 1100,rpm
